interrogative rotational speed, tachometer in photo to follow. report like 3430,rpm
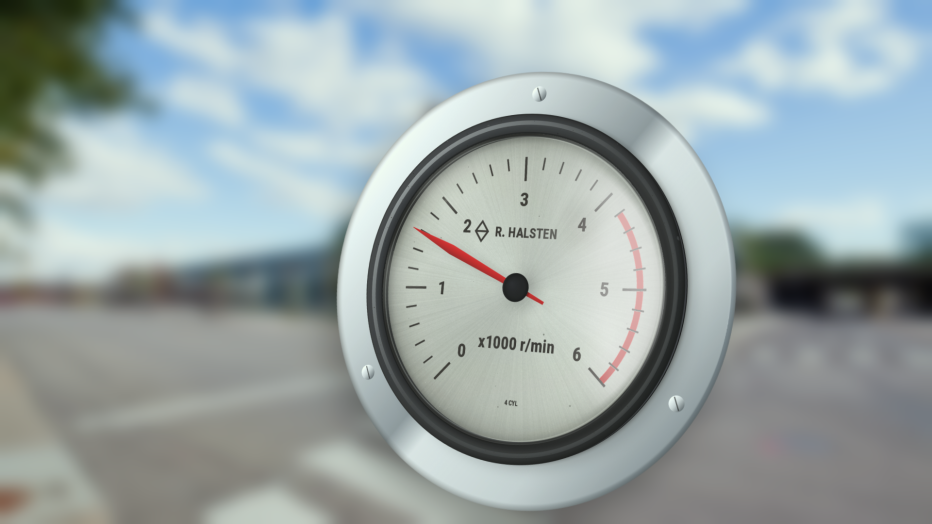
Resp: 1600,rpm
